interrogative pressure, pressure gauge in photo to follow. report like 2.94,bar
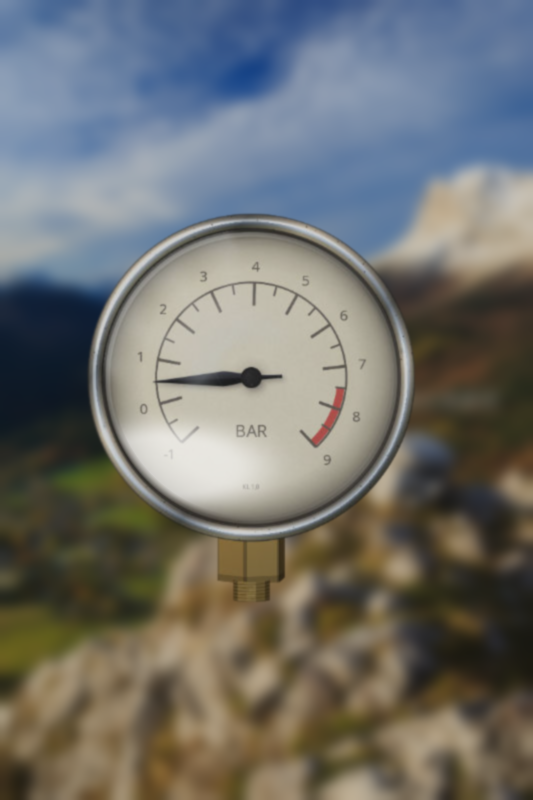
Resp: 0.5,bar
